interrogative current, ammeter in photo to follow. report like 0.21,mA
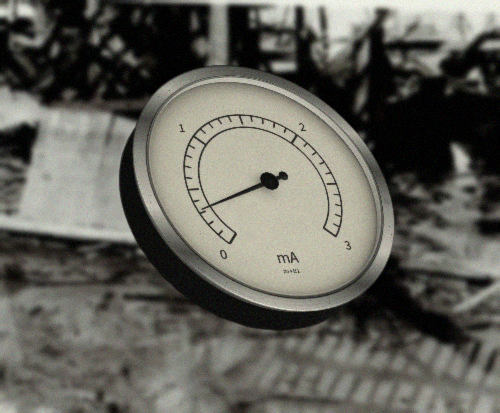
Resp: 0.3,mA
